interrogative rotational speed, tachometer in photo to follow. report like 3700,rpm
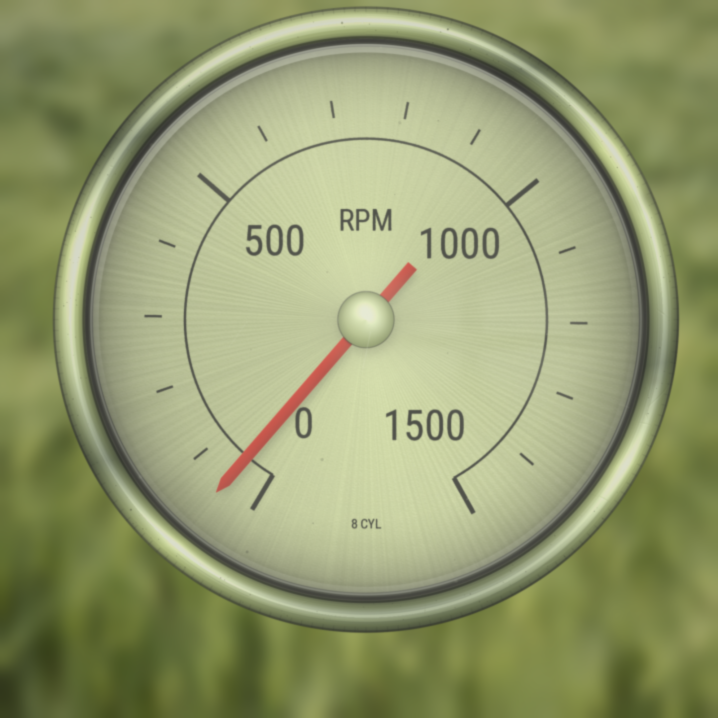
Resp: 50,rpm
